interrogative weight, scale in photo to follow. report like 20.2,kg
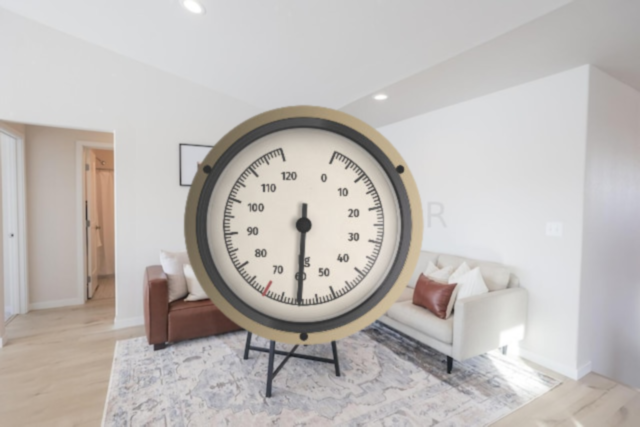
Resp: 60,kg
